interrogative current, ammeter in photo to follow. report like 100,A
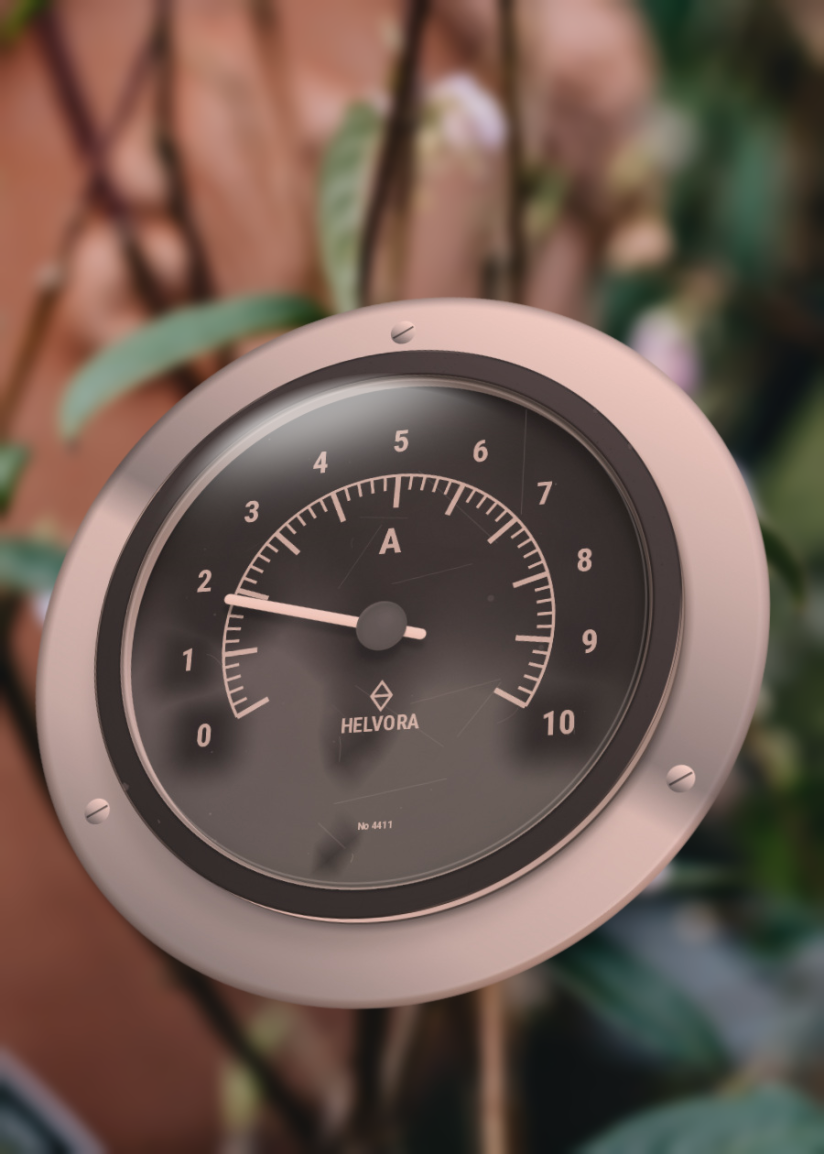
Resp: 1.8,A
